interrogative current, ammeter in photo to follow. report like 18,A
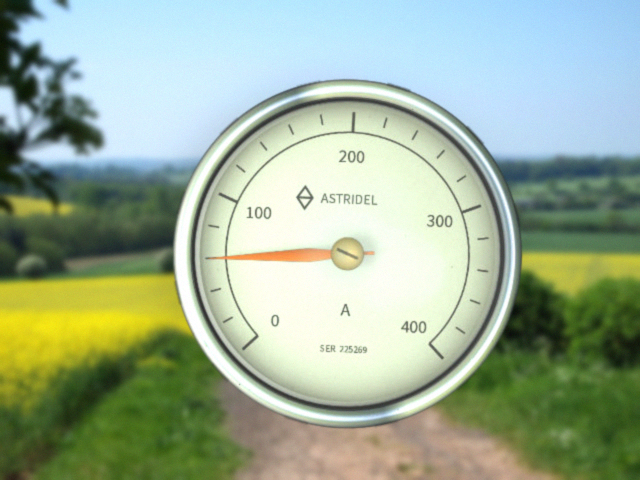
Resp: 60,A
